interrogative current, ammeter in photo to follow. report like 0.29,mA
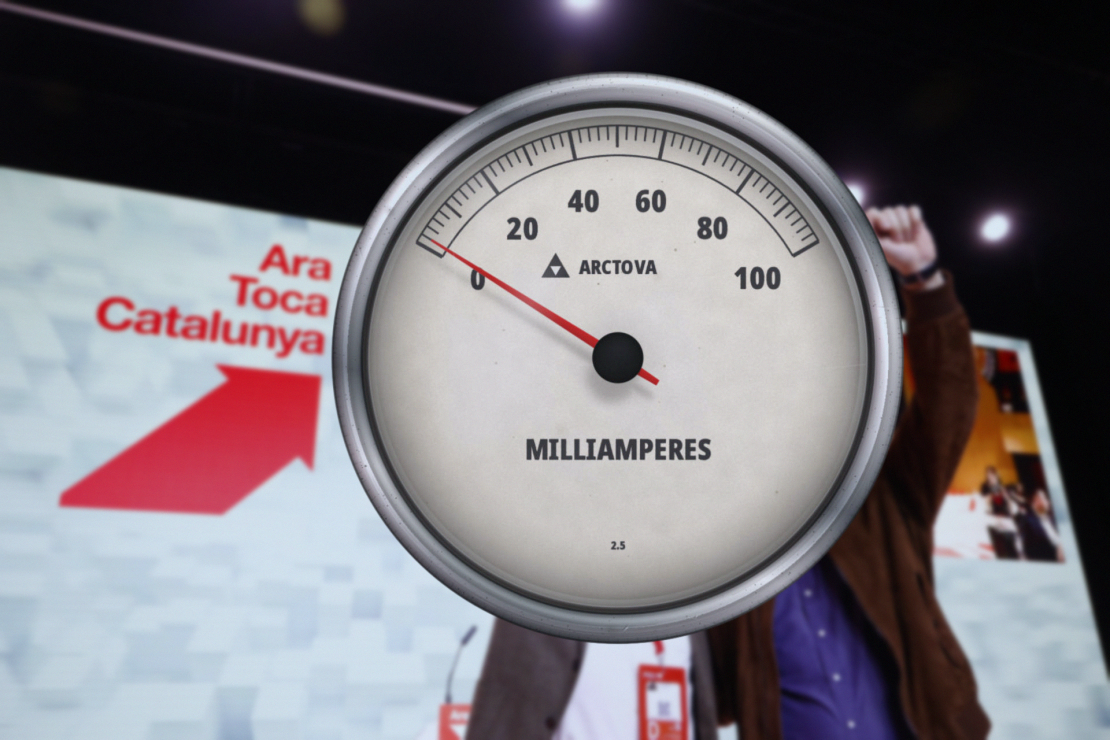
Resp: 2,mA
